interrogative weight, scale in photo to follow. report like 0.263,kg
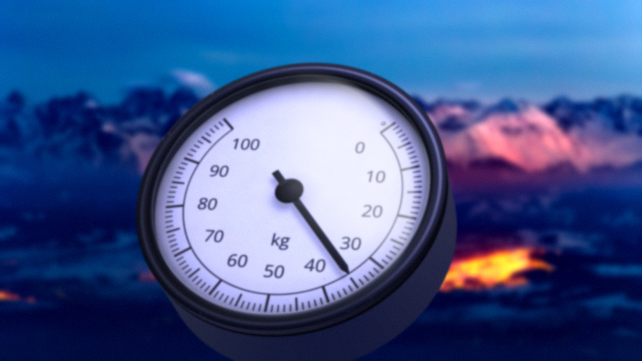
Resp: 35,kg
